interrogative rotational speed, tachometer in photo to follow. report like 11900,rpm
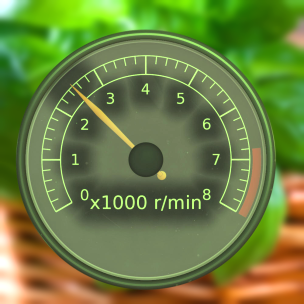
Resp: 2500,rpm
